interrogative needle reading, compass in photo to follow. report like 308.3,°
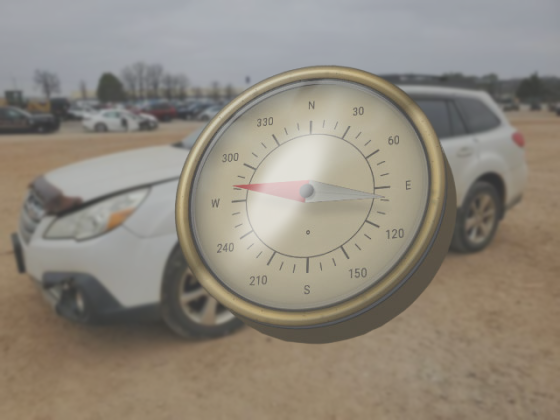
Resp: 280,°
